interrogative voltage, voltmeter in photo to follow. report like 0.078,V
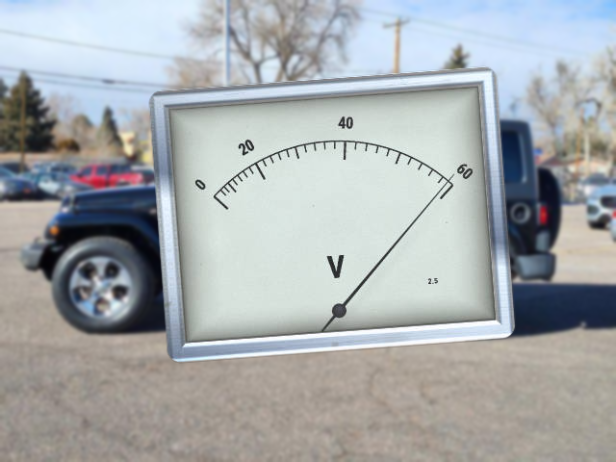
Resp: 59,V
